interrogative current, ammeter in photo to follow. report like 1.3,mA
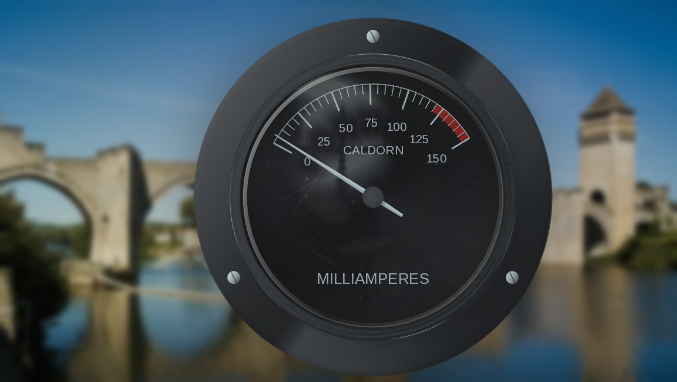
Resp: 5,mA
